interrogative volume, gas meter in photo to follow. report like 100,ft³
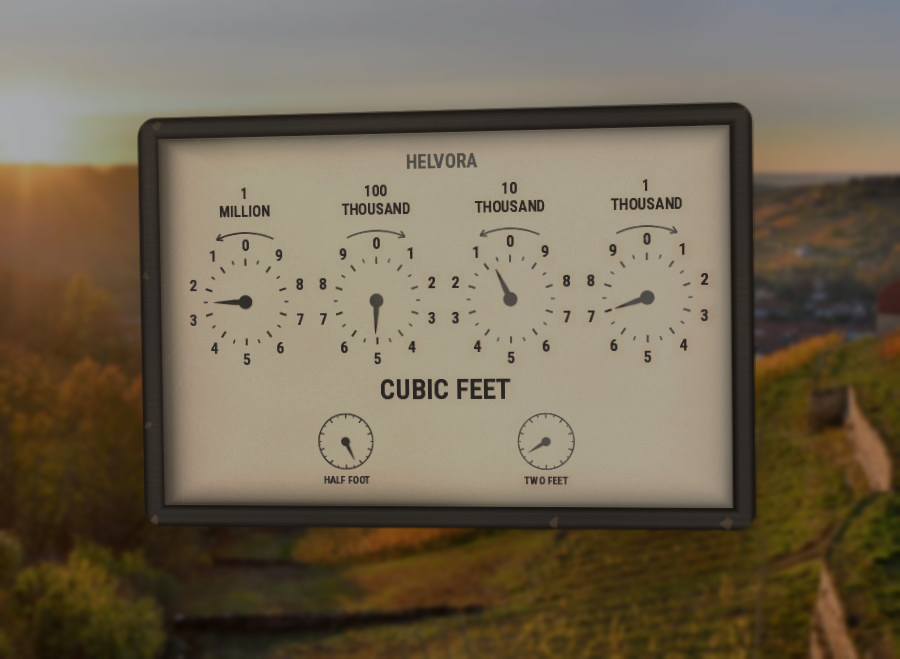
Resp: 250700,ft³
